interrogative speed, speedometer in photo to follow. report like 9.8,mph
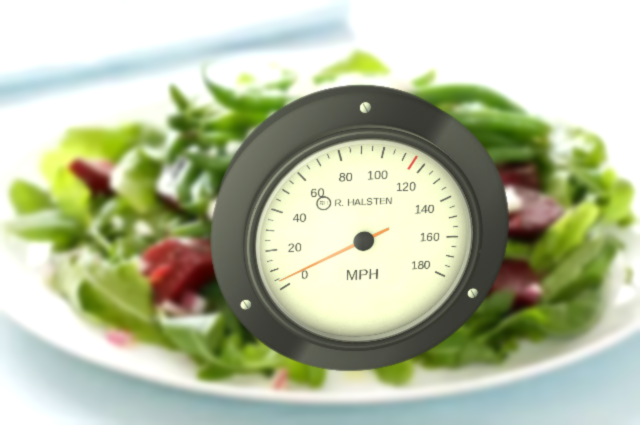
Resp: 5,mph
